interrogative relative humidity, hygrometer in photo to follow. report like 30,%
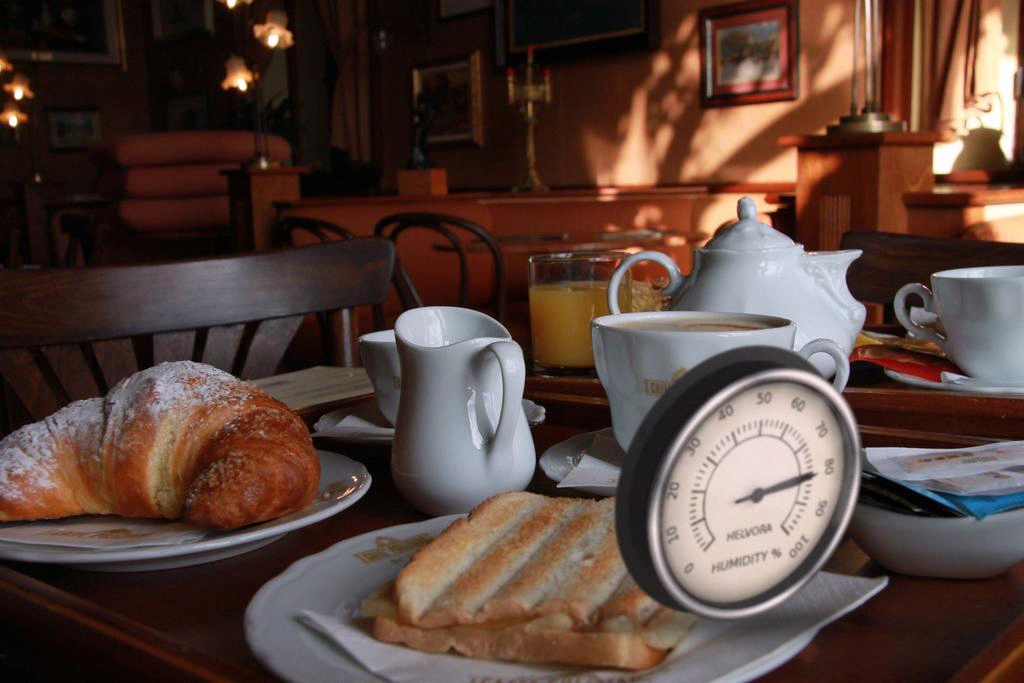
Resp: 80,%
